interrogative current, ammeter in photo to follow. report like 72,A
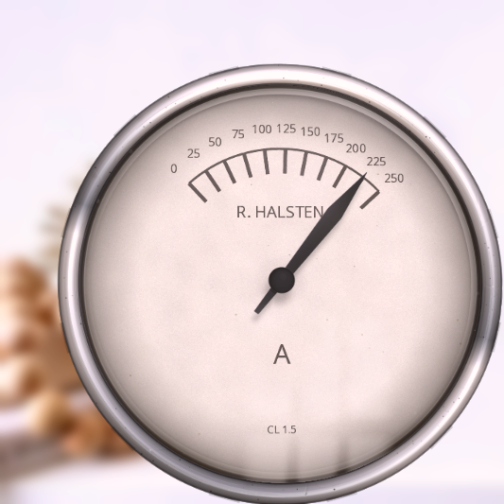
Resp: 225,A
